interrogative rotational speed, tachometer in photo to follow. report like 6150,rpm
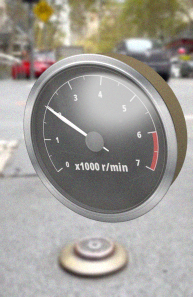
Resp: 2000,rpm
